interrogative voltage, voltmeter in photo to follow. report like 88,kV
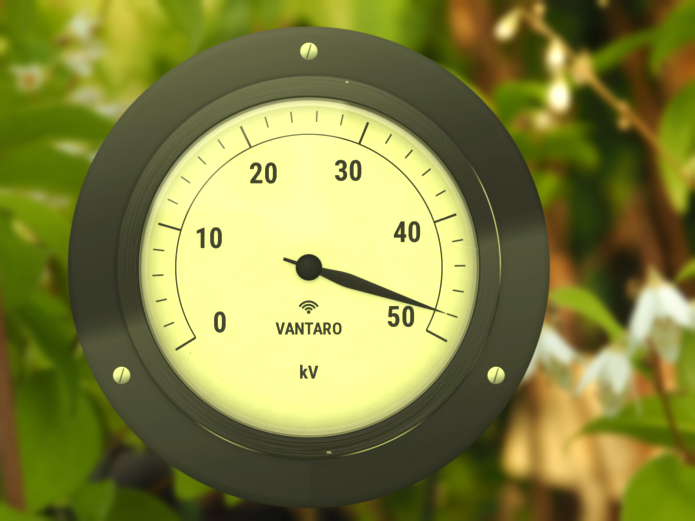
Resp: 48,kV
